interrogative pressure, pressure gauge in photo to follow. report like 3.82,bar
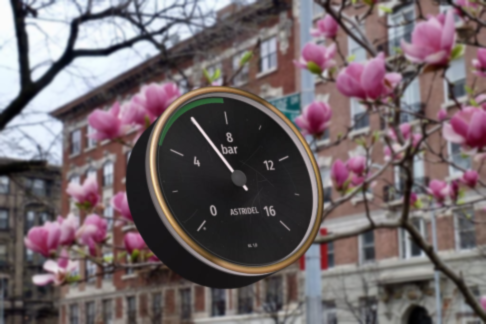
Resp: 6,bar
